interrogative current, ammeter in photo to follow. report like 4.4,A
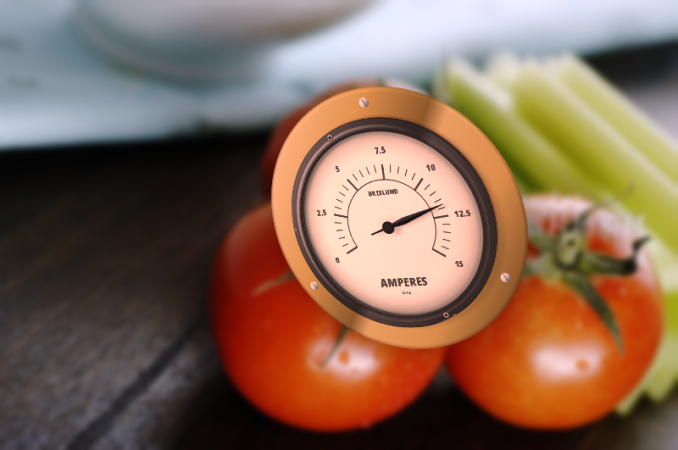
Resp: 11.75,A
